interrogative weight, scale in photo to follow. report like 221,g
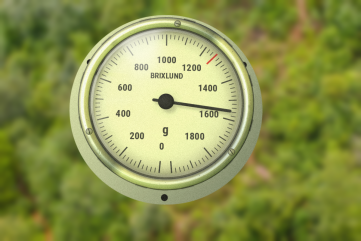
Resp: 1560,g
